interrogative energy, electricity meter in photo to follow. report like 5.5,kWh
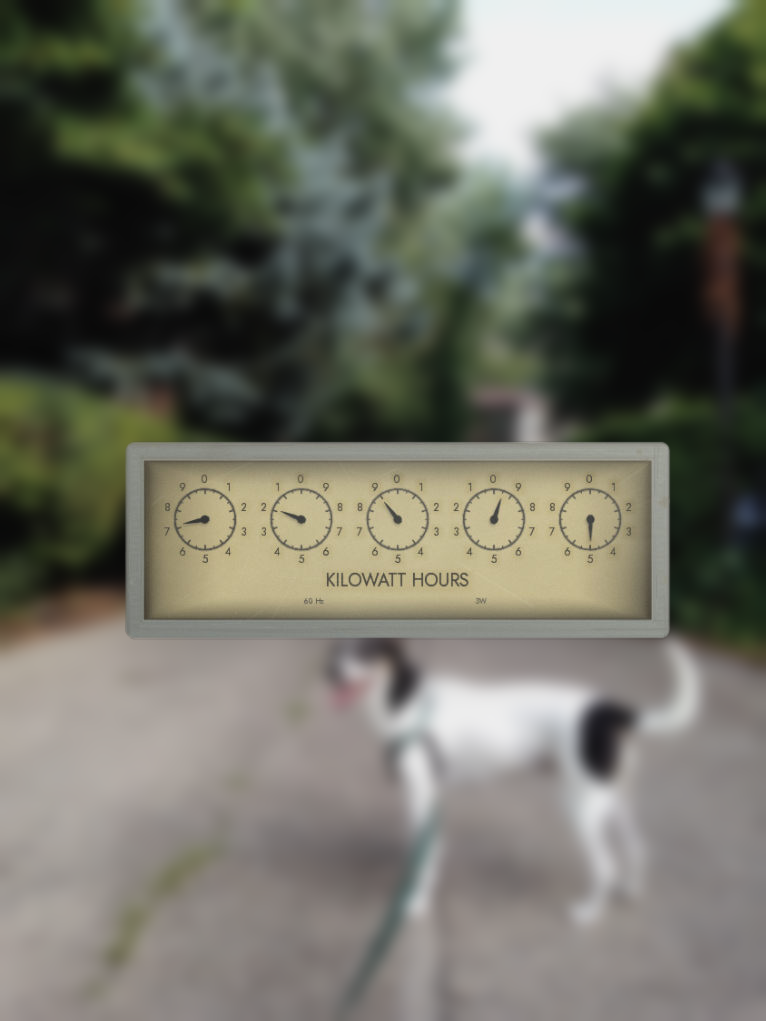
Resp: 71895,kWh
